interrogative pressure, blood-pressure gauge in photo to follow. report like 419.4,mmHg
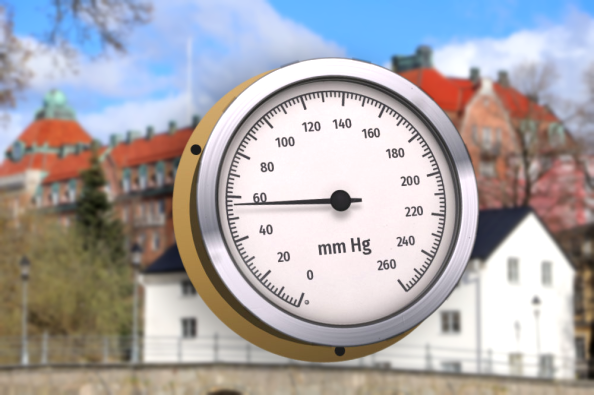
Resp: 56,mmHg
